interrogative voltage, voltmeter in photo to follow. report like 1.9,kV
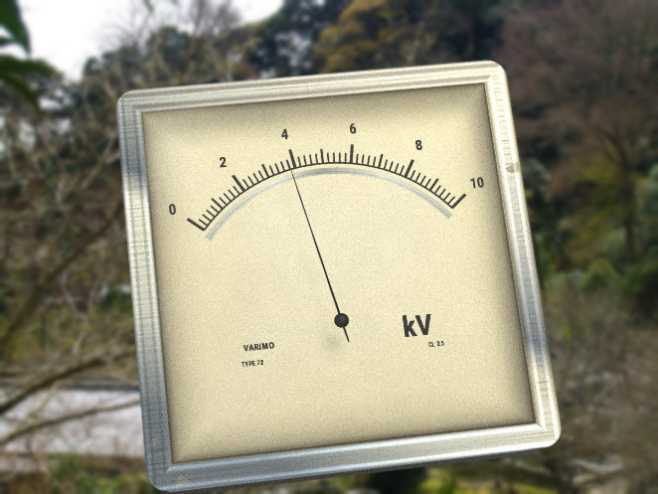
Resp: 3.8,kV
